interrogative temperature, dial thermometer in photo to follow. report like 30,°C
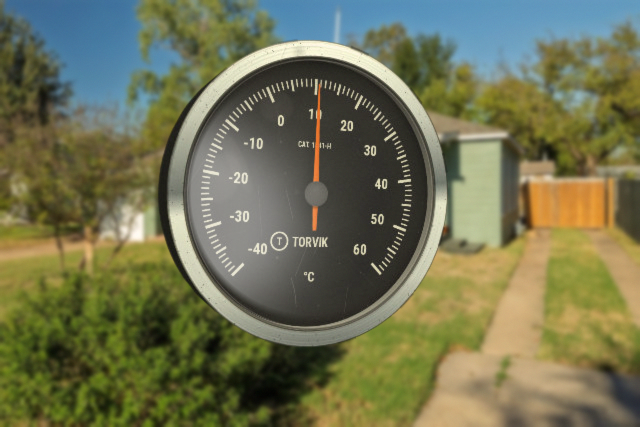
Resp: 10,°C
